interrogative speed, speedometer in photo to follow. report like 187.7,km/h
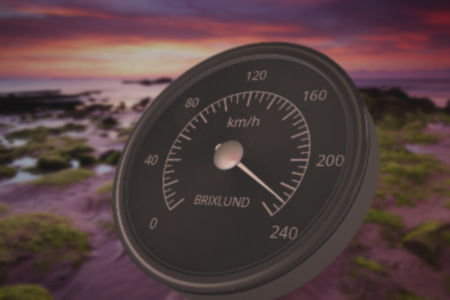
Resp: 230,km/h
